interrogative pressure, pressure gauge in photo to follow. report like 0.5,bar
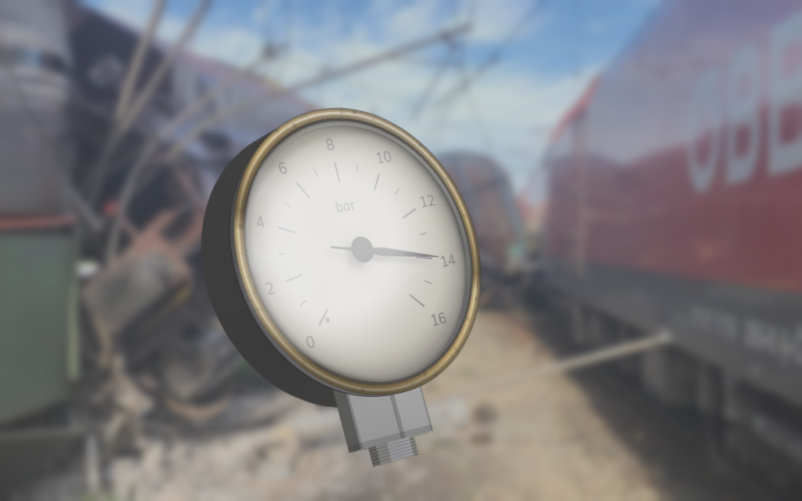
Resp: 14,bar
